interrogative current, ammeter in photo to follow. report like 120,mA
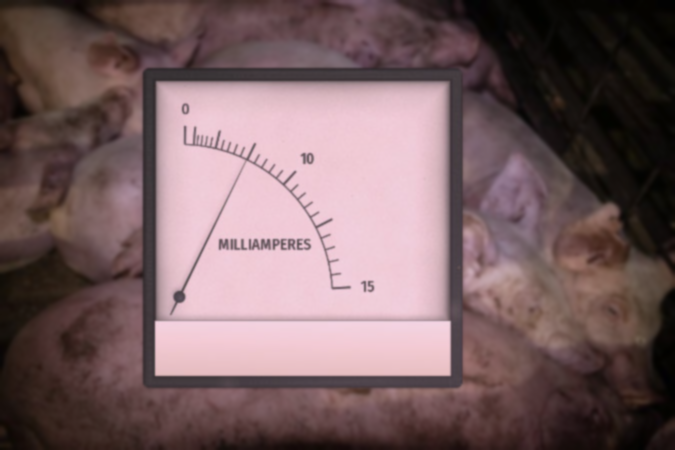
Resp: 7.5,mA
